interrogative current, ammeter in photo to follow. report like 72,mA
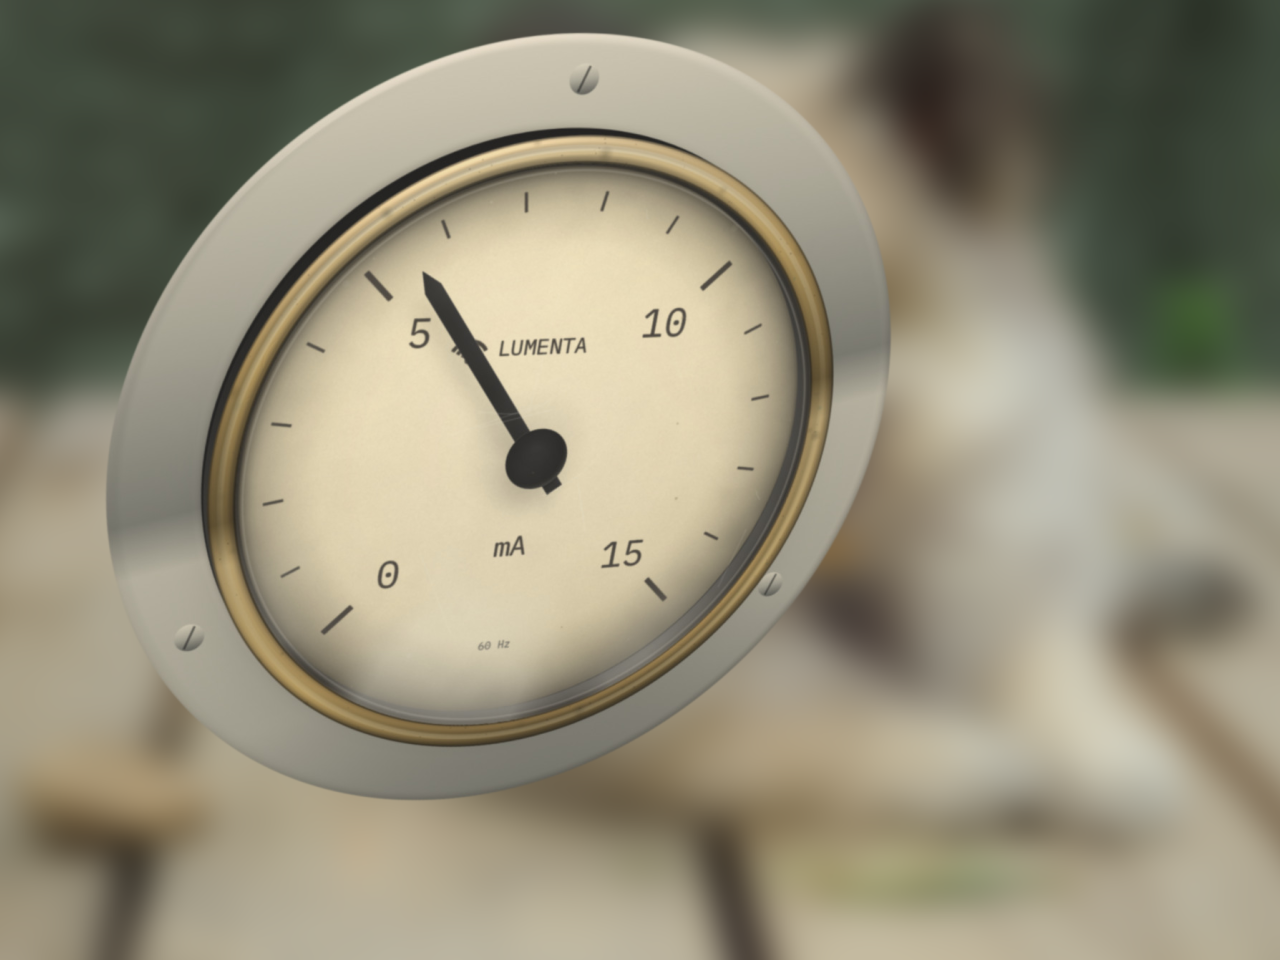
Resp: 5.5,mA
